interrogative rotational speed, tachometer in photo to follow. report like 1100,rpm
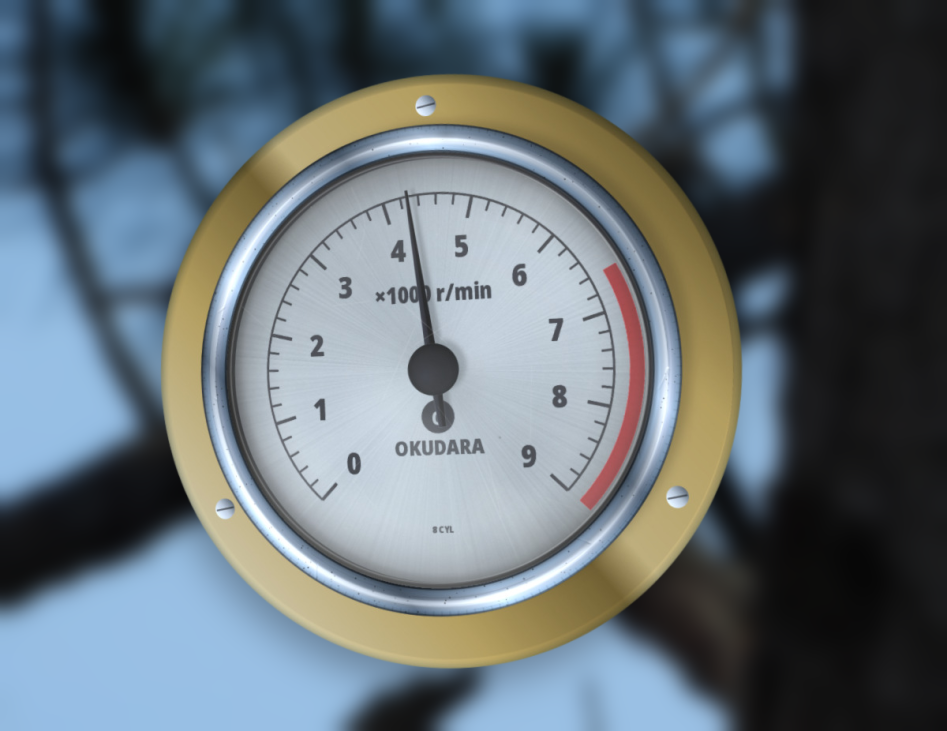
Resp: 4300,rpm
